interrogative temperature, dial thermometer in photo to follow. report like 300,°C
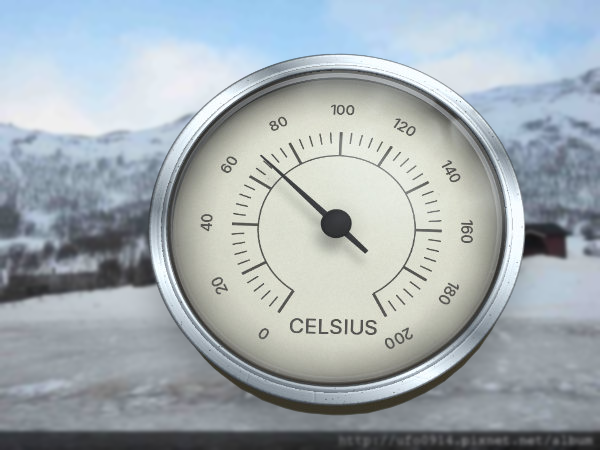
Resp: 68,°C
